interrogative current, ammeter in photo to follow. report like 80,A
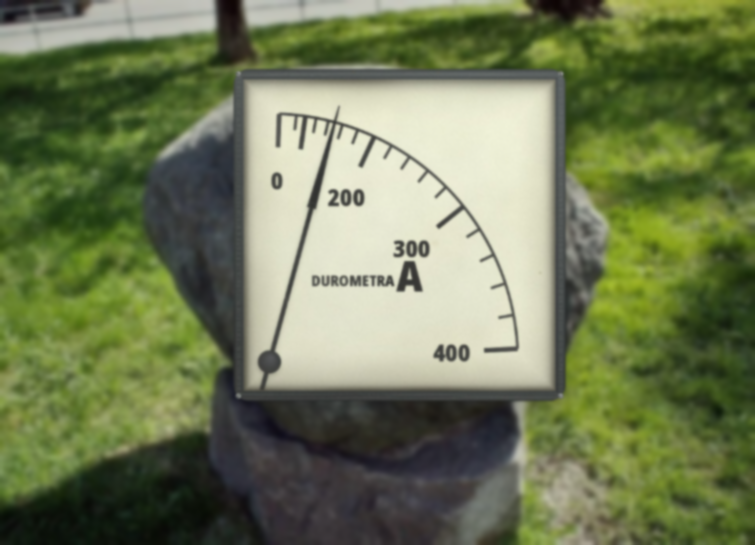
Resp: 150,A
